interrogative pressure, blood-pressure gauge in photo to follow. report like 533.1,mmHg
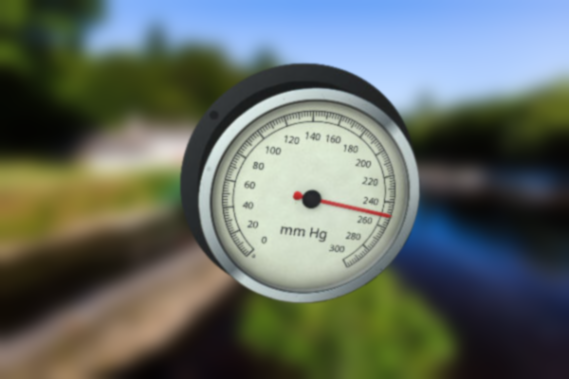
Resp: 250,mmHg
